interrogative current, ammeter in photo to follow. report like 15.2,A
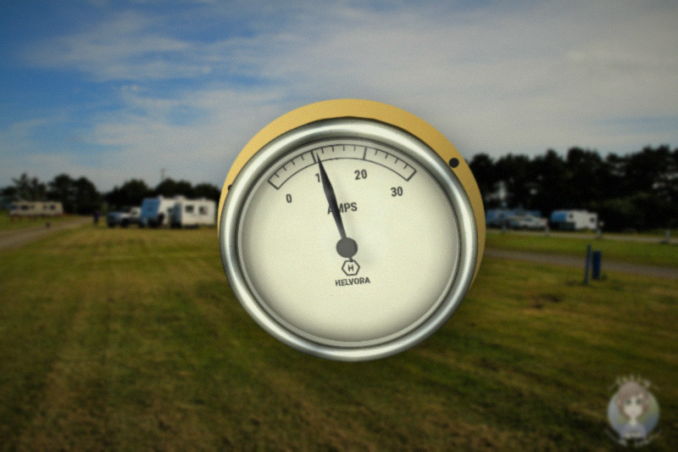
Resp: 11,A
